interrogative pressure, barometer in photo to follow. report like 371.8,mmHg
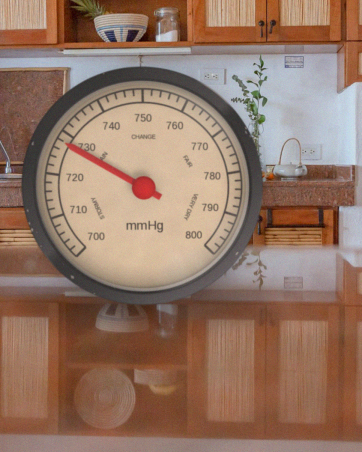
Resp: 728,mmHg
